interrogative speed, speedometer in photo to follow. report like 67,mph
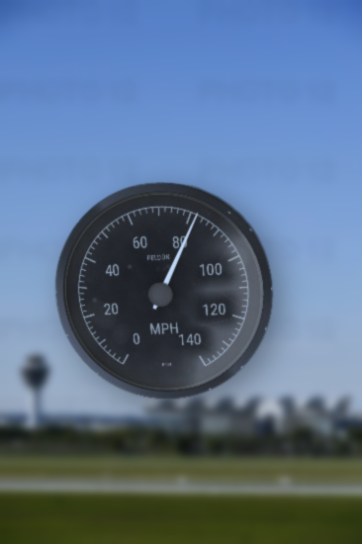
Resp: 82,mph
